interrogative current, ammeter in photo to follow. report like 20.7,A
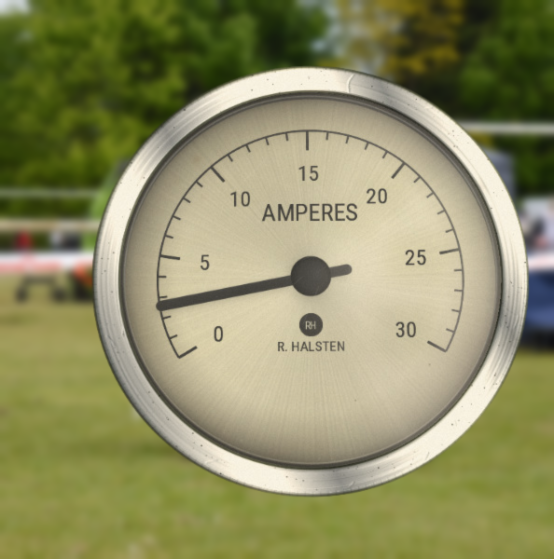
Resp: 2.5,A
